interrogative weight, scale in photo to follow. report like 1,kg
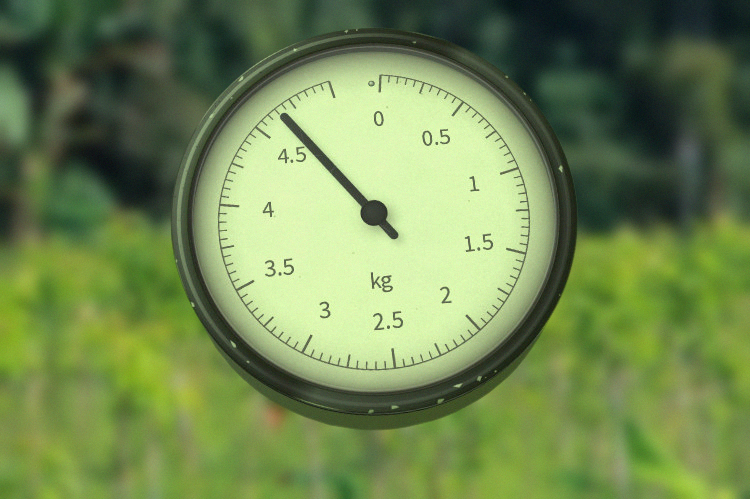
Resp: 4.65,kg
